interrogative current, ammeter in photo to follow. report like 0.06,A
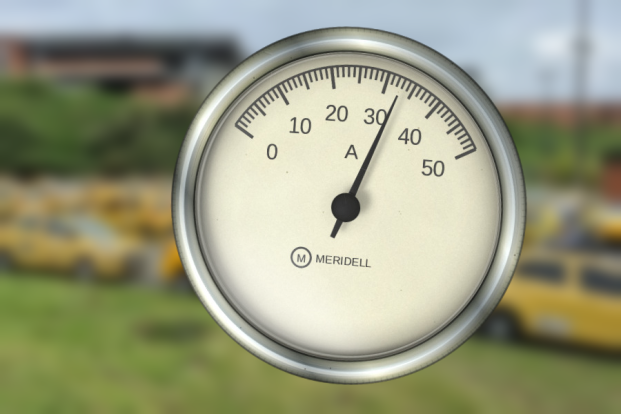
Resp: 33,A
